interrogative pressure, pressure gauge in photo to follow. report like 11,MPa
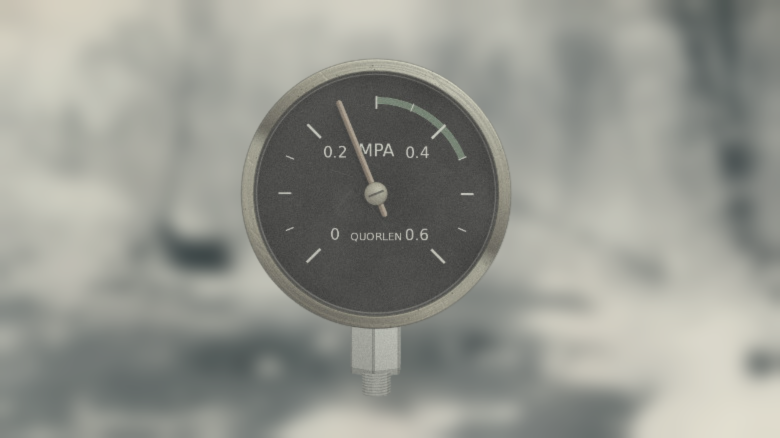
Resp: 0.25,MPa
